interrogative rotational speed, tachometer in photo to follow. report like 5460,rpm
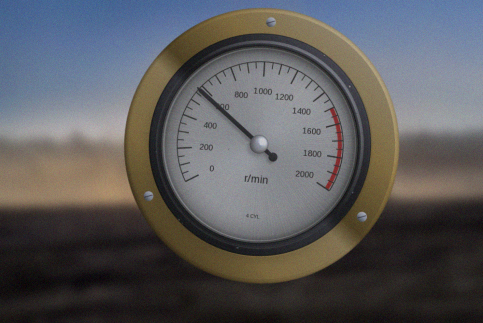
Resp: 575,rpm
